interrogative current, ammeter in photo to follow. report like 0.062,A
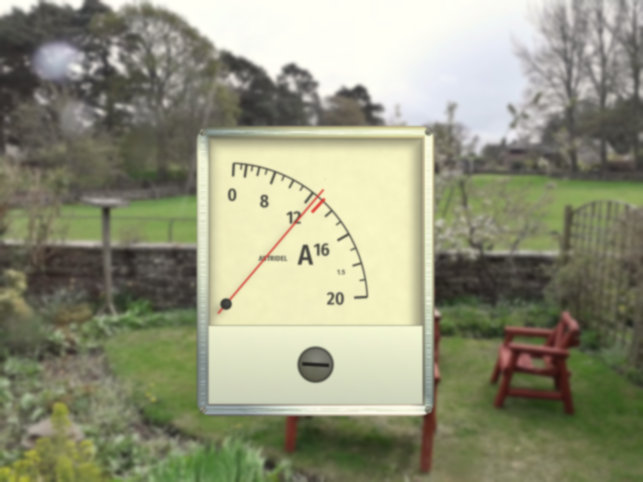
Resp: 12.5,A
